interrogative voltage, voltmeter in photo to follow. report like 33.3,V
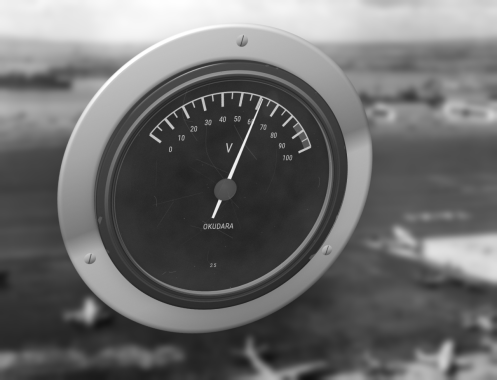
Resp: 60,V
